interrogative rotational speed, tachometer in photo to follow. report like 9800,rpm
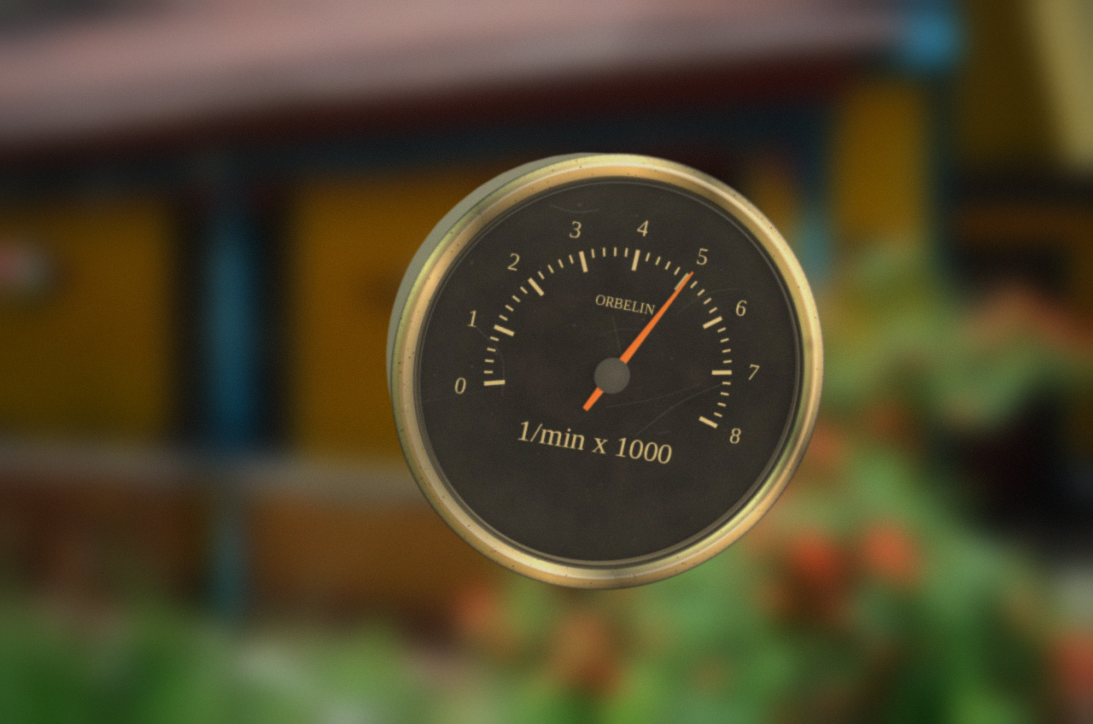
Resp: 5000,rpm
